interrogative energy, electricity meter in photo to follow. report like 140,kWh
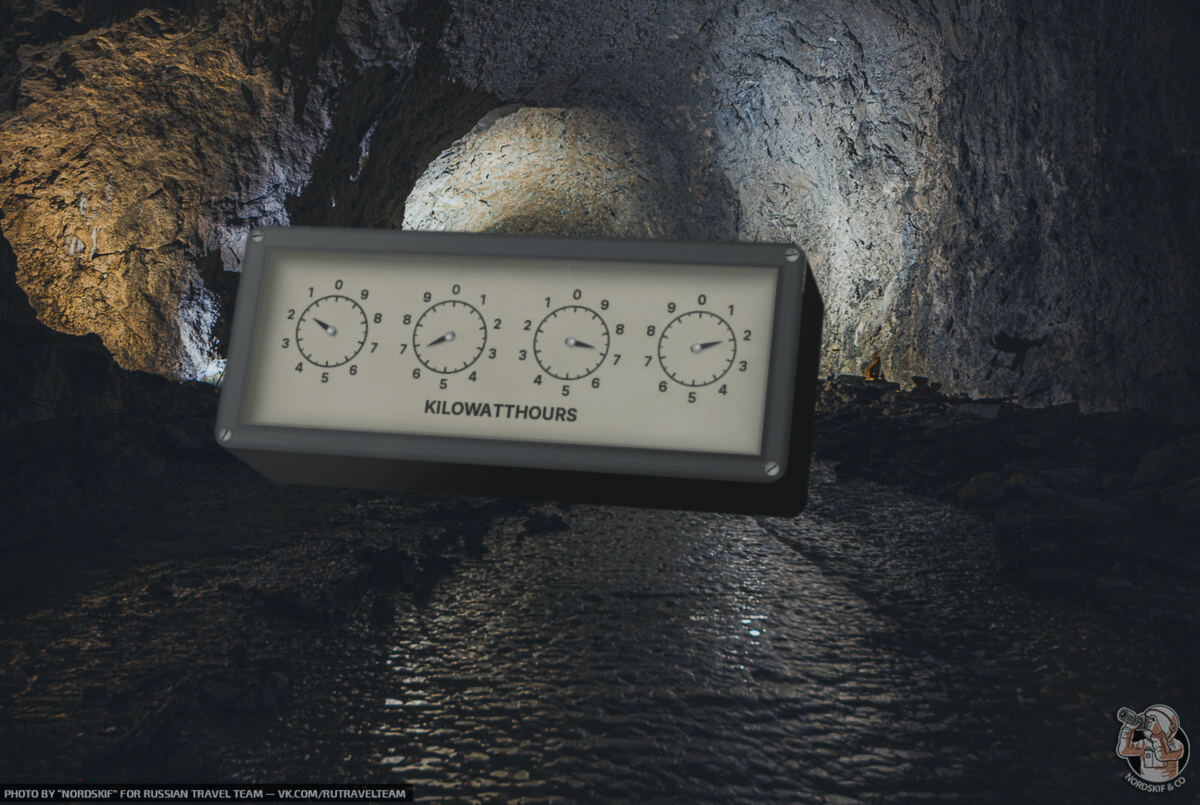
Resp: 1672,kWh
